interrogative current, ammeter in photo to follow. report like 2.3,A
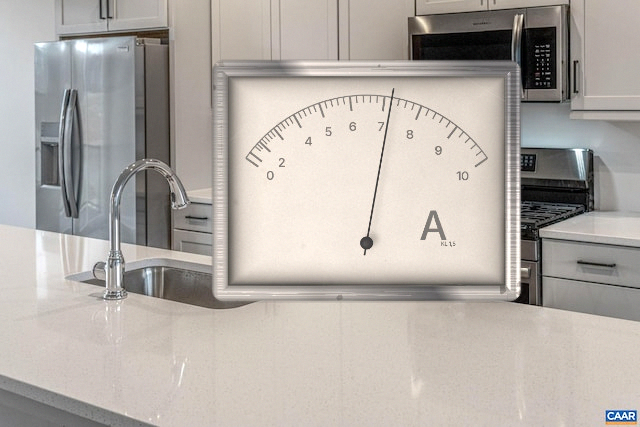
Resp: 7.2,A
